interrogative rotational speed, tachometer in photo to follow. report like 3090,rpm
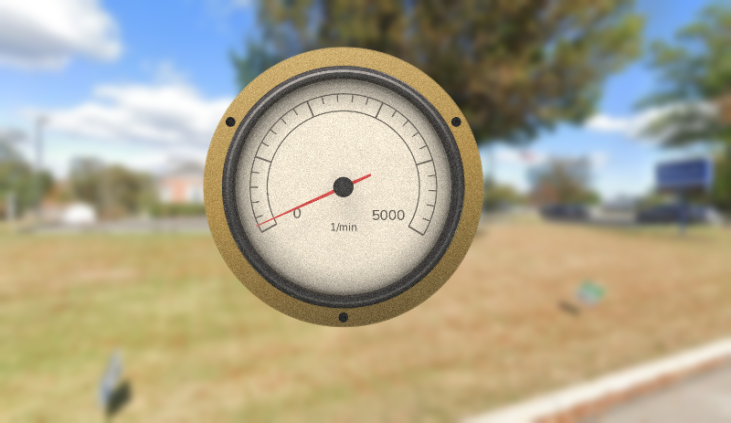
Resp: 100,rpm
